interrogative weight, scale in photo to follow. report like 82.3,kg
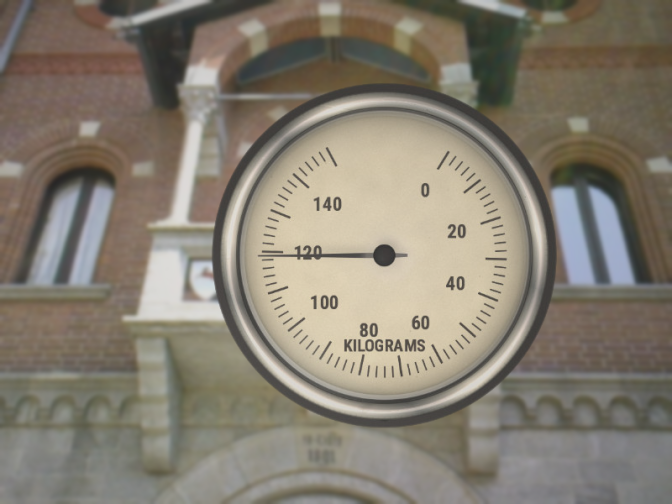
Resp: 119,kg
